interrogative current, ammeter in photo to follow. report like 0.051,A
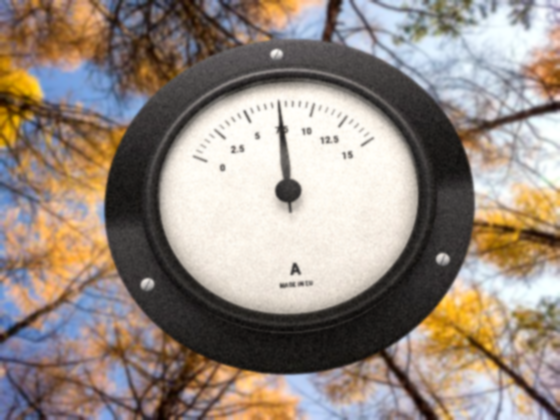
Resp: 7.5,A
